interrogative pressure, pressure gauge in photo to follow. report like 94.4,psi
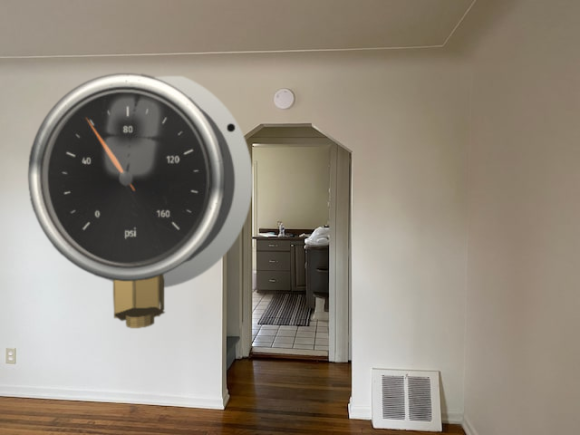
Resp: 60,psi
